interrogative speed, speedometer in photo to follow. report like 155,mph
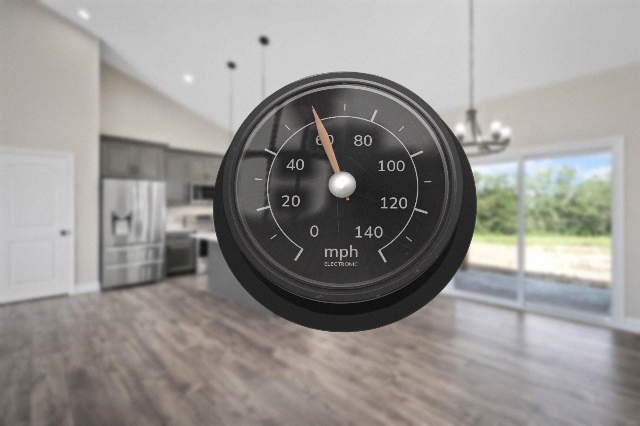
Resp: 60,mph
